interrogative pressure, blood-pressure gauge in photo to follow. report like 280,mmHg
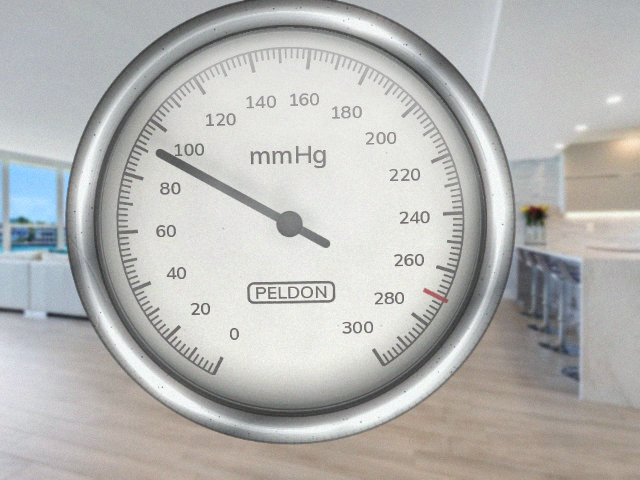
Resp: 92,mmHg
